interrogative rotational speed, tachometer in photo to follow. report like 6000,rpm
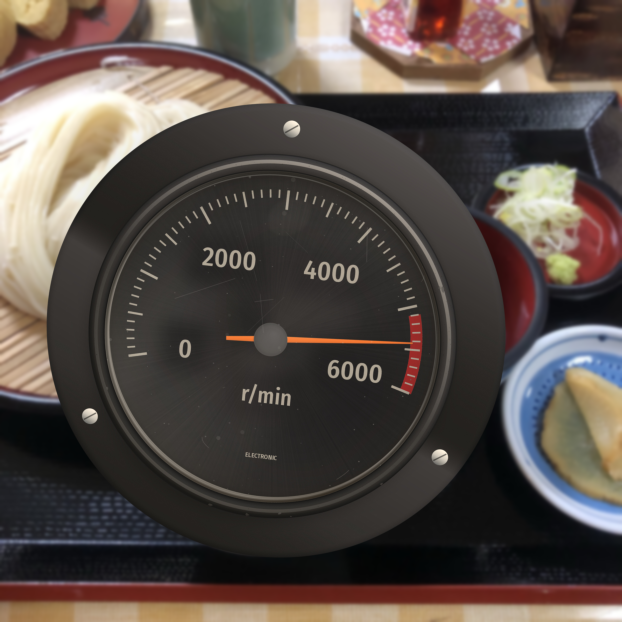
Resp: 5400,rpm
